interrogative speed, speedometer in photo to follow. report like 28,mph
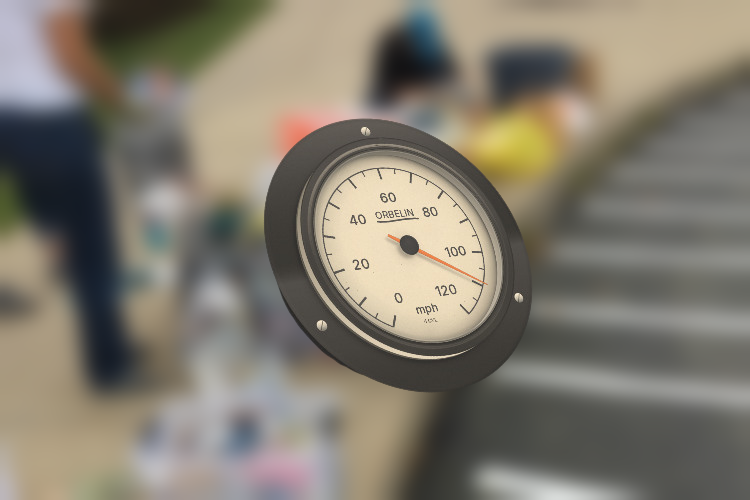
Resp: 110,mph
